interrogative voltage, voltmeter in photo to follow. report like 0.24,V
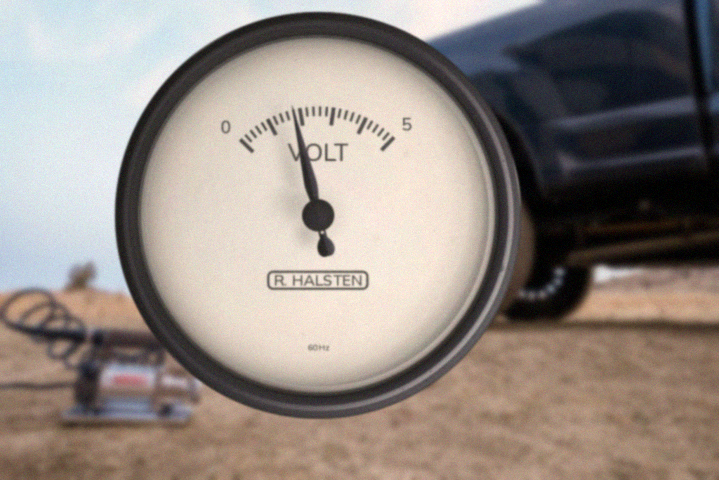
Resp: 1.8,V
